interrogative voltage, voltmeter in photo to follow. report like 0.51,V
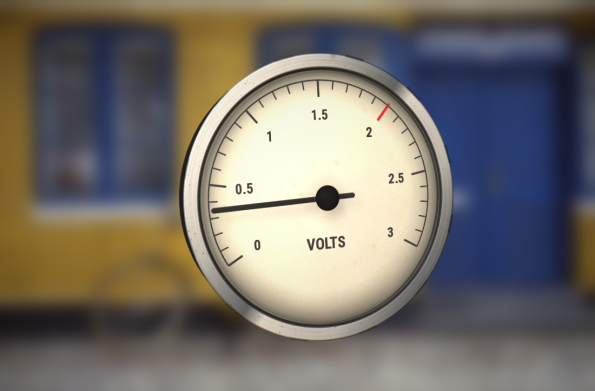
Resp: 0.35,V
